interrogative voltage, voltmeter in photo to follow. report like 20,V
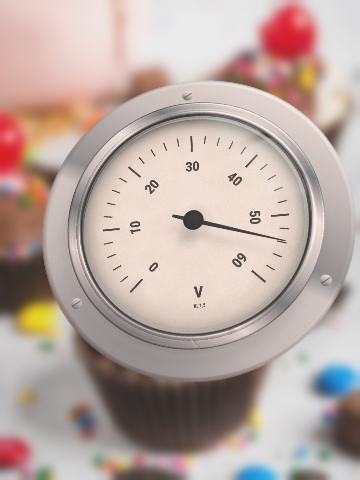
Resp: 54,V
